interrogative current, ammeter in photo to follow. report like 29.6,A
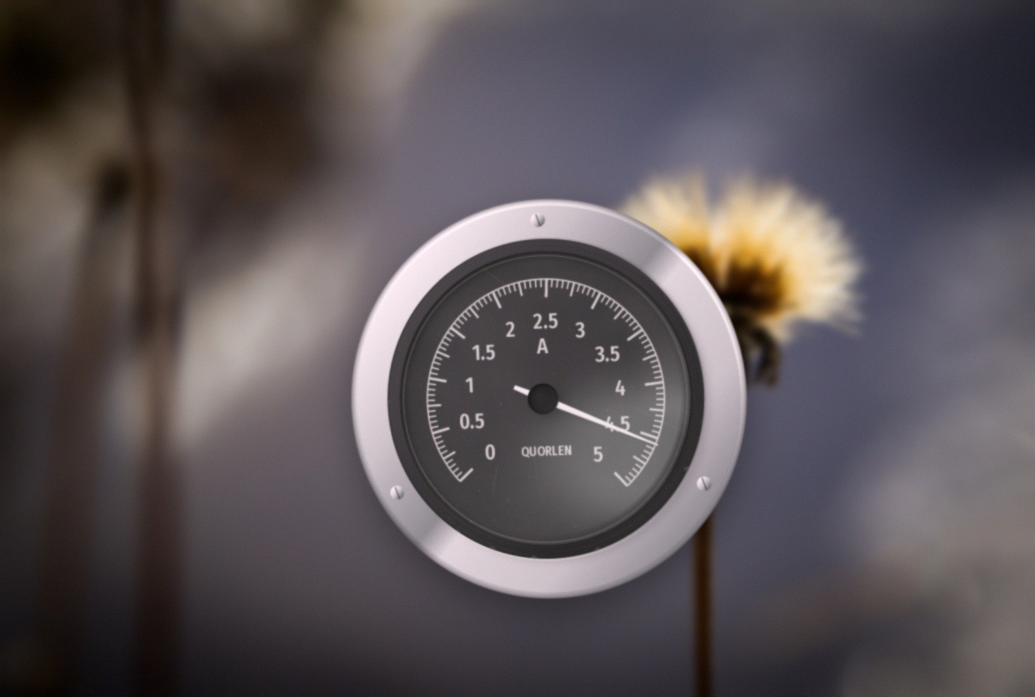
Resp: 4.55,A
